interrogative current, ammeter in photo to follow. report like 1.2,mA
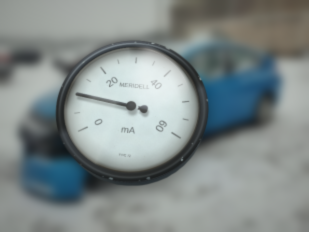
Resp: 10,mA
